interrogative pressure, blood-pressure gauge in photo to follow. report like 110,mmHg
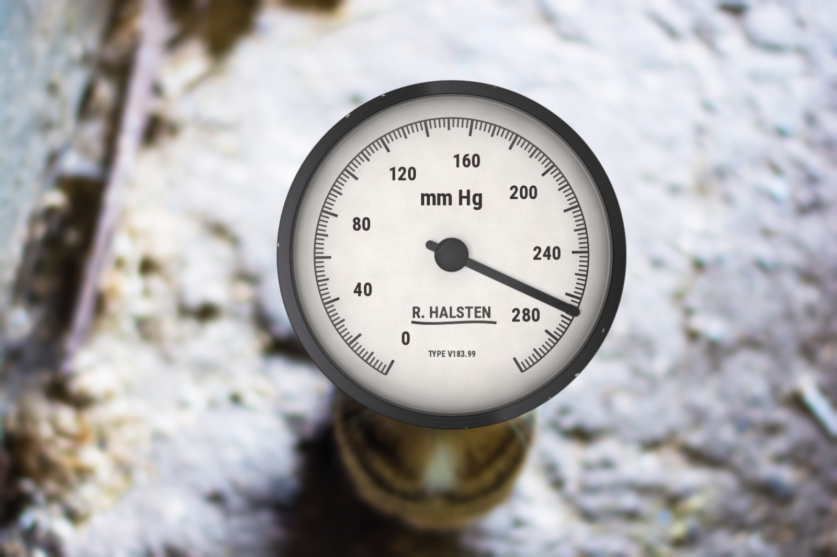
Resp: 266,mmHg
